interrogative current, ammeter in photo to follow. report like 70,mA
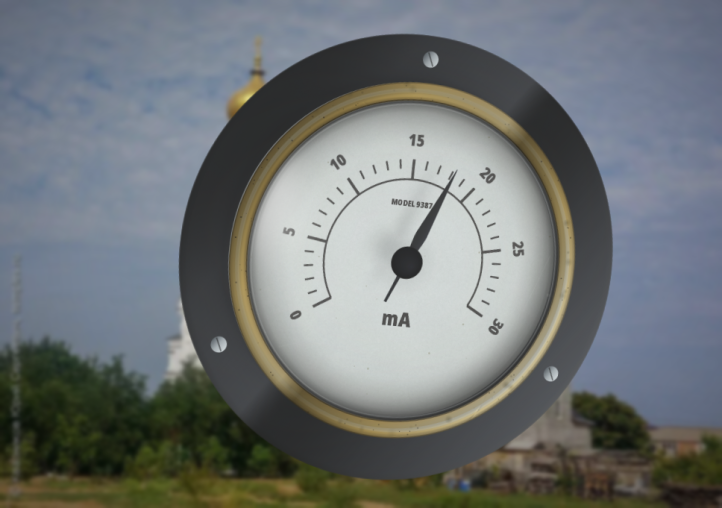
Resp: 18,mA
